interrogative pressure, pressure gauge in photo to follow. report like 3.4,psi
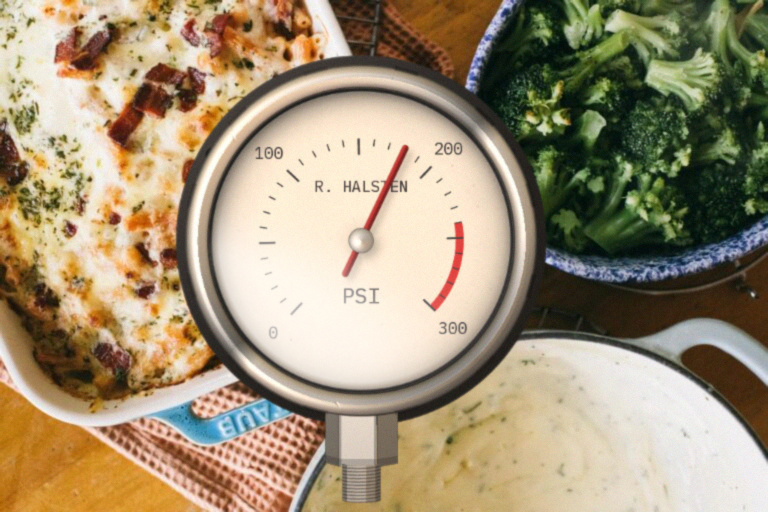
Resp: 180,psi
